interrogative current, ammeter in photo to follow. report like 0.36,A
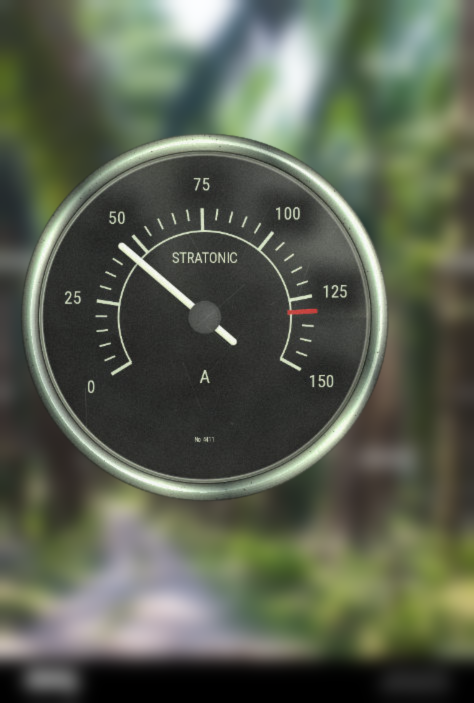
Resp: 45,A
